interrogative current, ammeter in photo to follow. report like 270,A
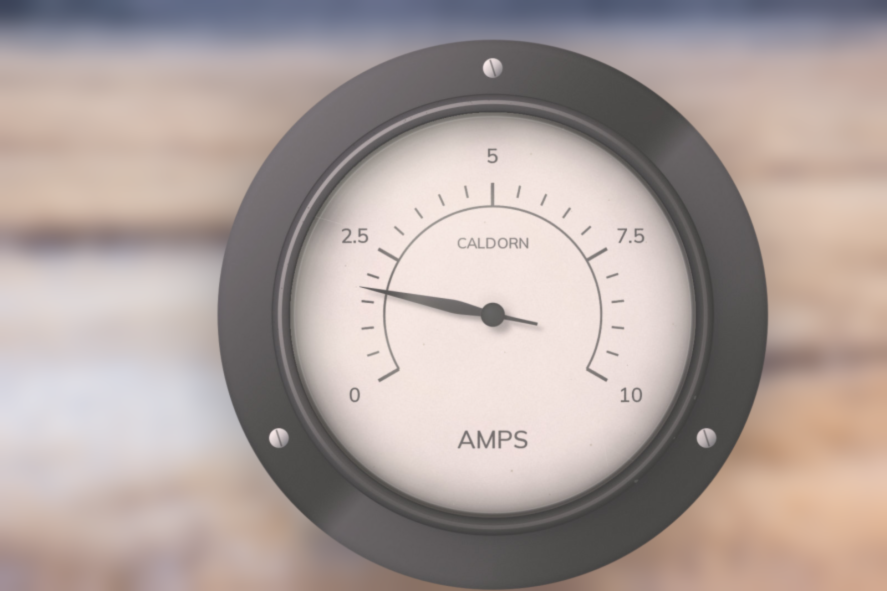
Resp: 1.75,A
